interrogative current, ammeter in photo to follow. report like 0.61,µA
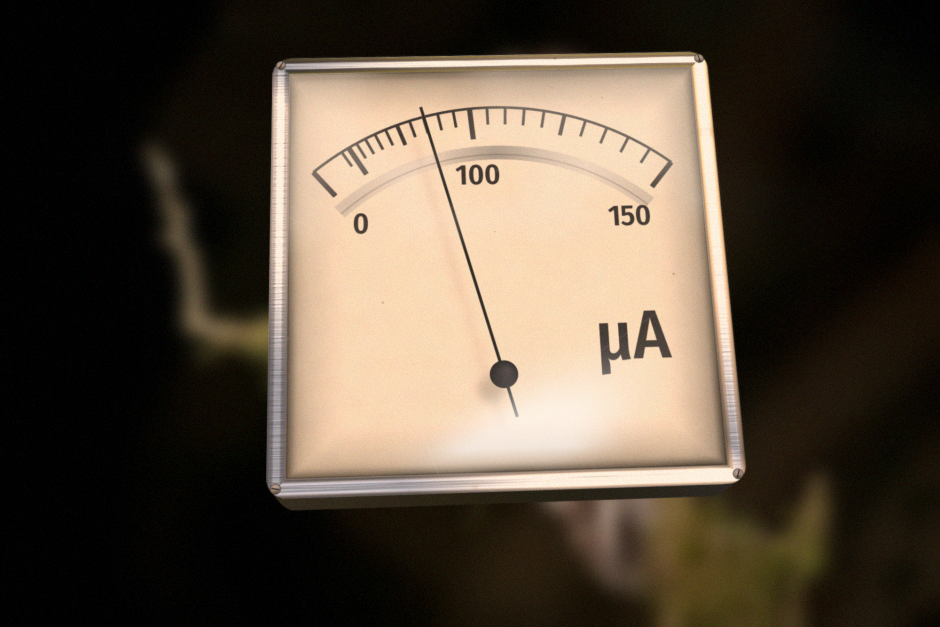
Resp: 85,µA
